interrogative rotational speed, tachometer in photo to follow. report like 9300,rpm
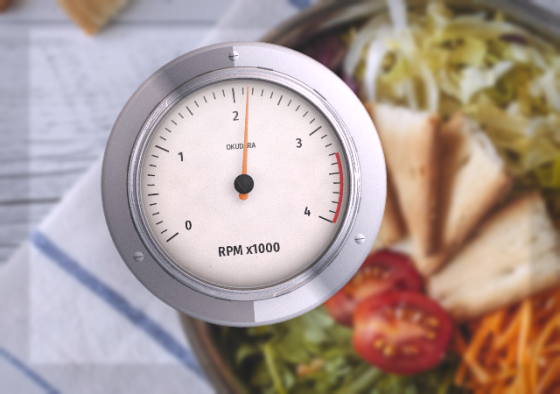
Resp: 2150,rpm
